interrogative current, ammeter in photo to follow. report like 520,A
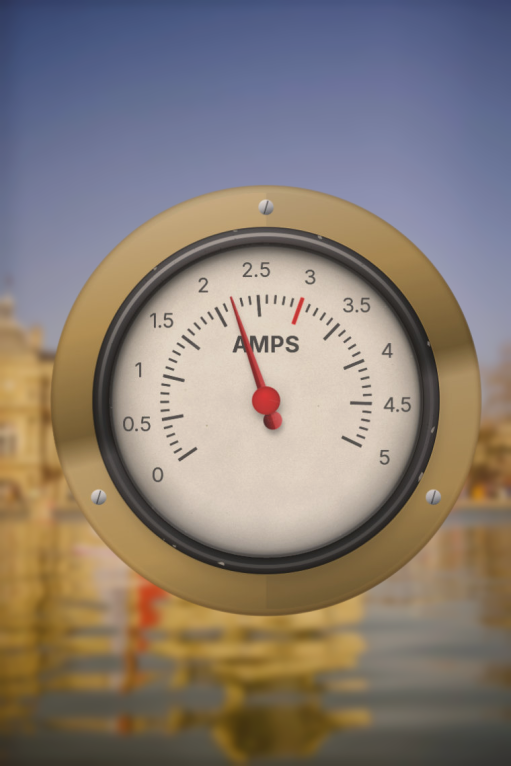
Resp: 2.2,A
